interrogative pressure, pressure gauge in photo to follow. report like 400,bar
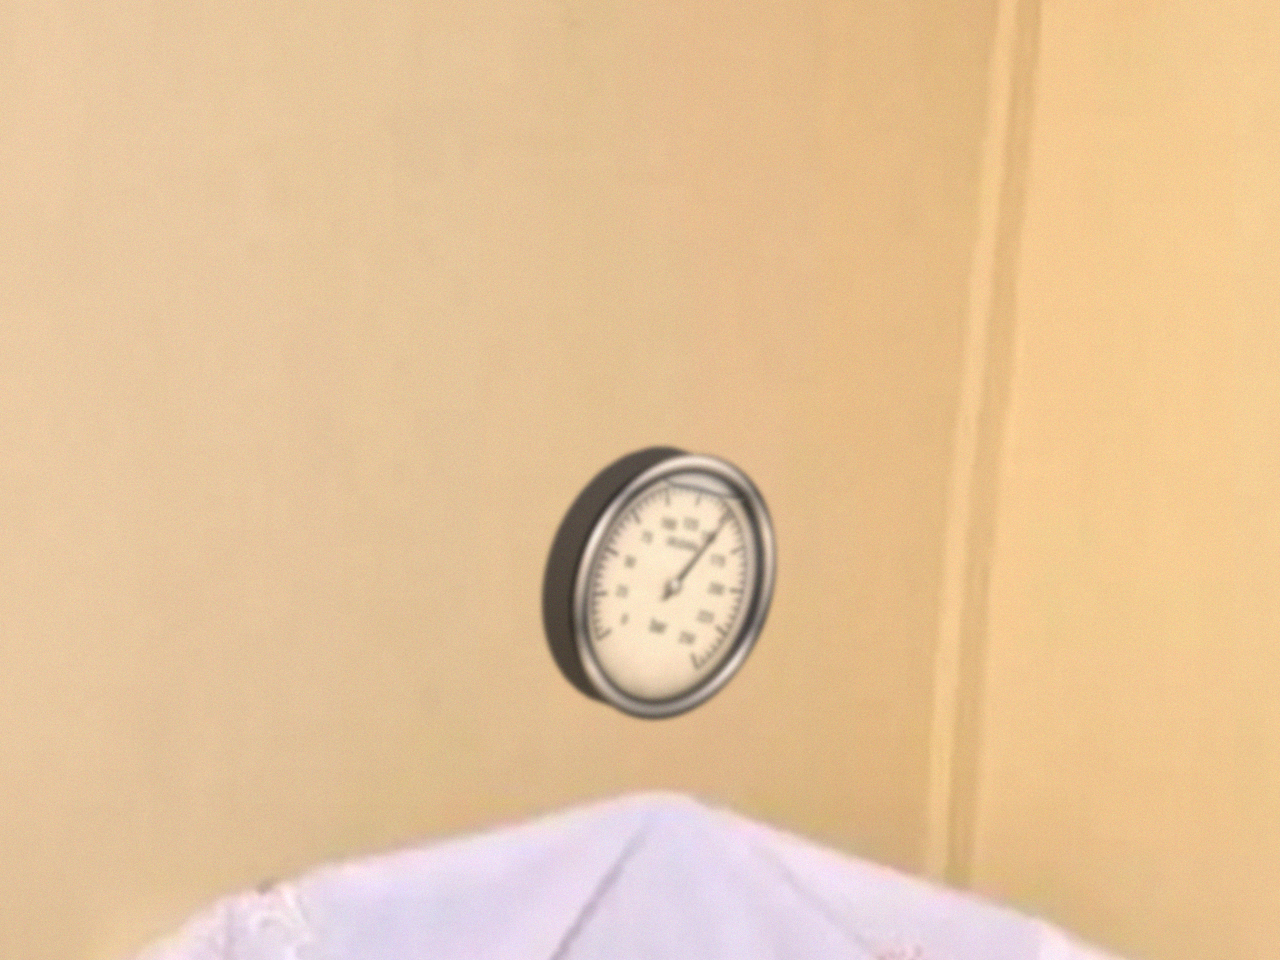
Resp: 150,bar
